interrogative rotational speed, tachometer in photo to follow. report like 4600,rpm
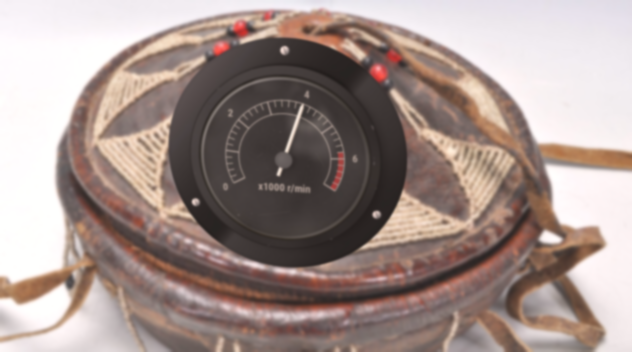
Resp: 4000,rpm
